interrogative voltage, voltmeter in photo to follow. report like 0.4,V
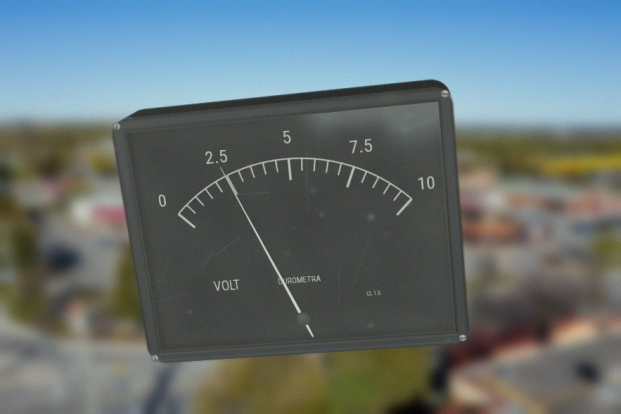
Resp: 2.5,V
